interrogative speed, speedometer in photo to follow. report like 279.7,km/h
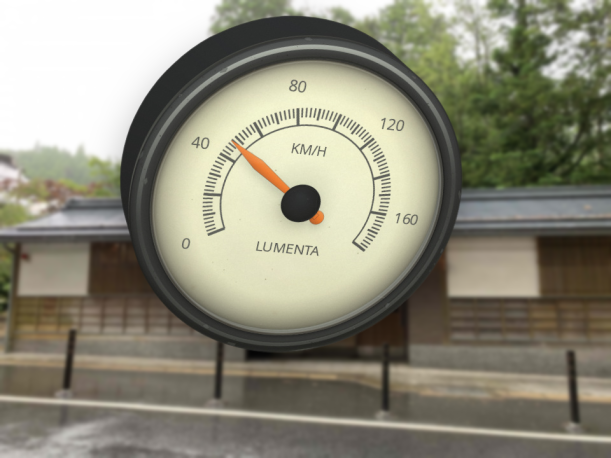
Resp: 48,km/h
